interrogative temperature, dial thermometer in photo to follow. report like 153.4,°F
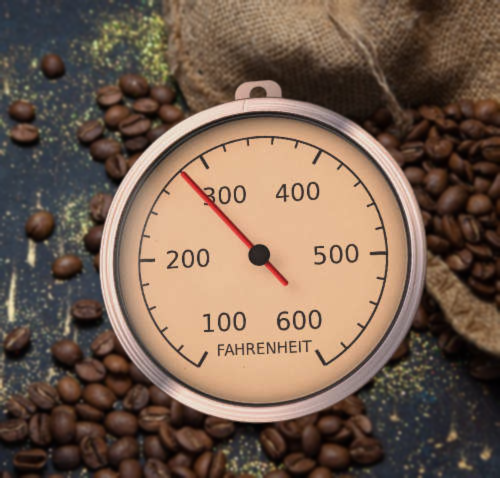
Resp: 280,°F
